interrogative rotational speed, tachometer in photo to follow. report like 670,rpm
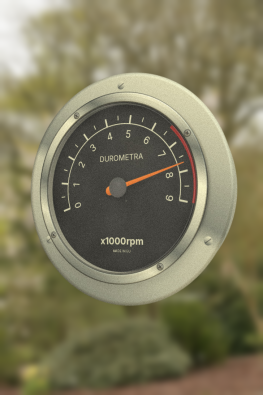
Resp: 7750,rpm
